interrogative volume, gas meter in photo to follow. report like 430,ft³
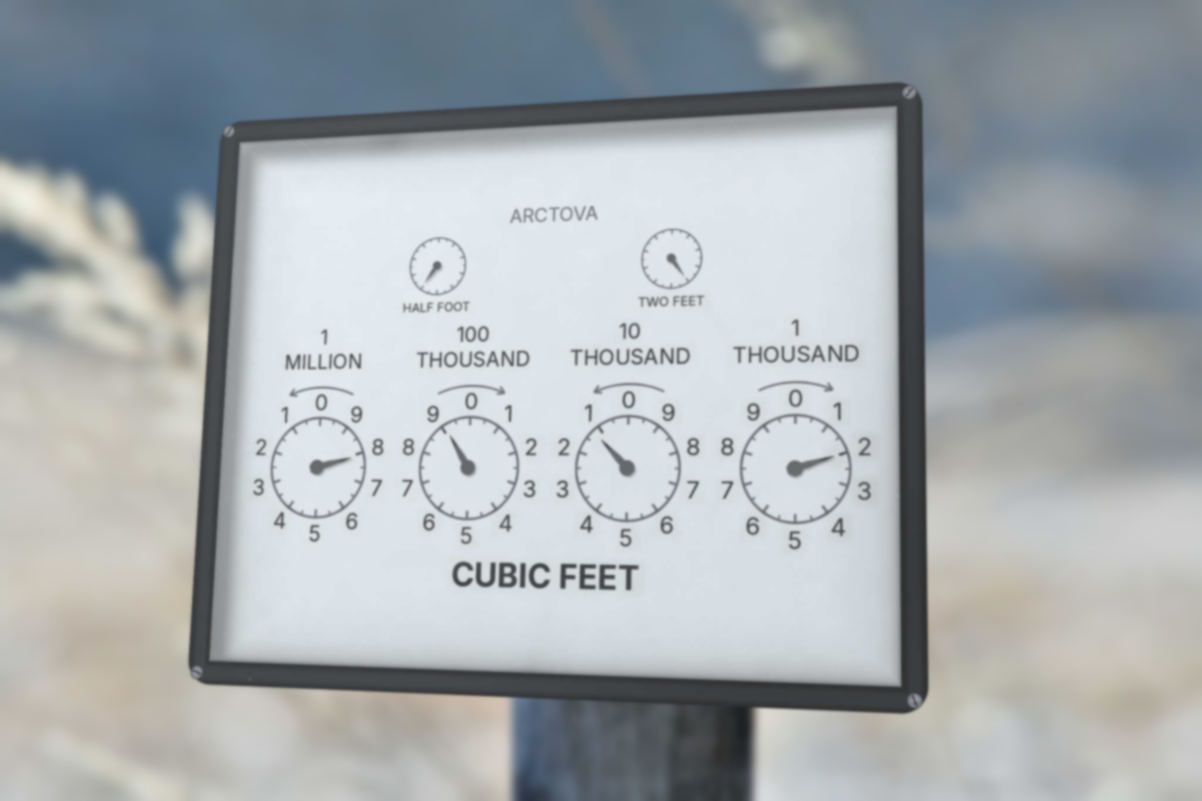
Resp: 791200,ft³
